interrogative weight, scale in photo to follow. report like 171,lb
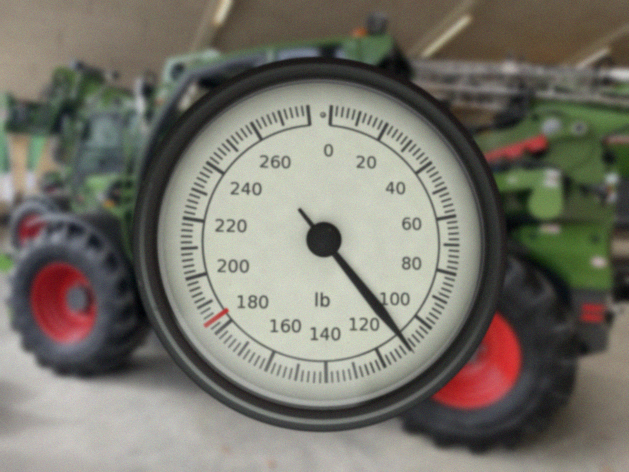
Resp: 110,lb
